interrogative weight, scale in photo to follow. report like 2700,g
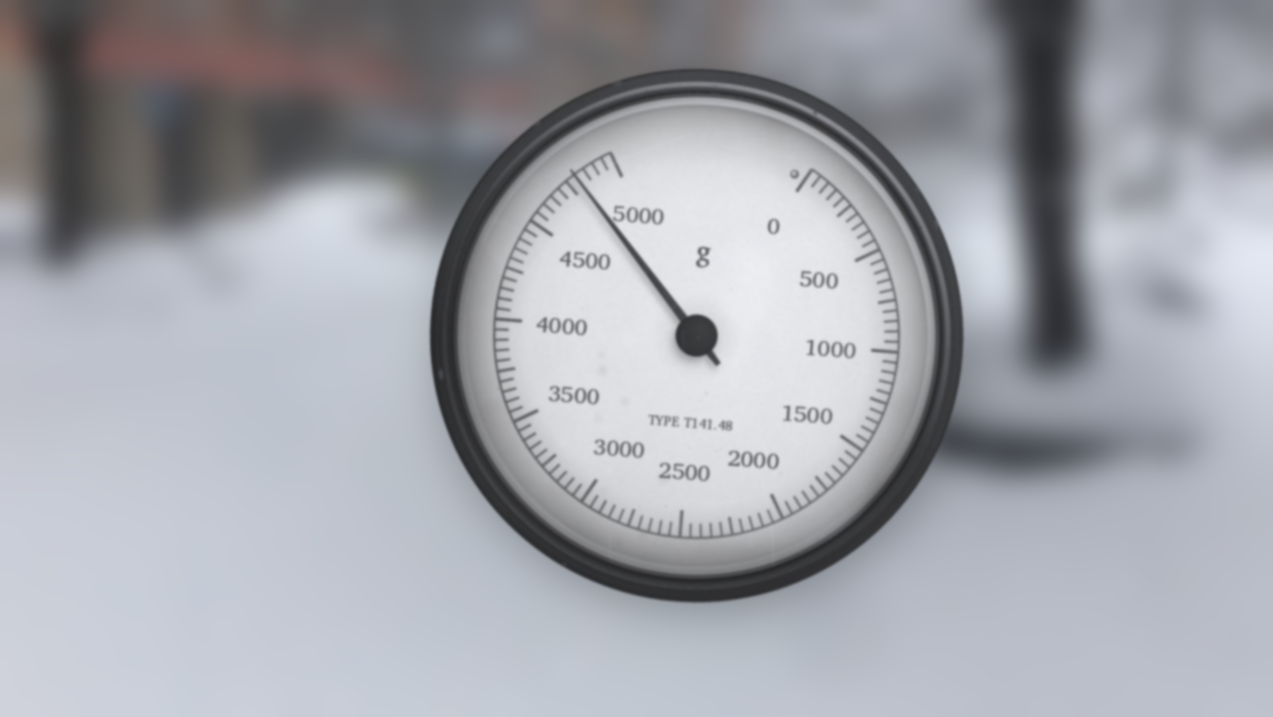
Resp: 4800,g
